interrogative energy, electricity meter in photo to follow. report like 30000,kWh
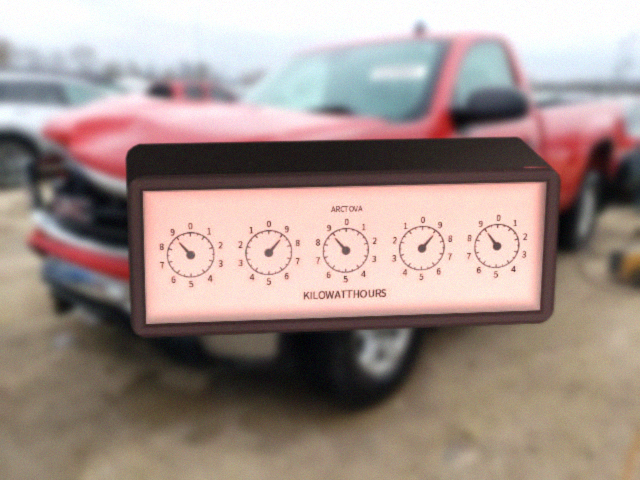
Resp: 88889,kWh
